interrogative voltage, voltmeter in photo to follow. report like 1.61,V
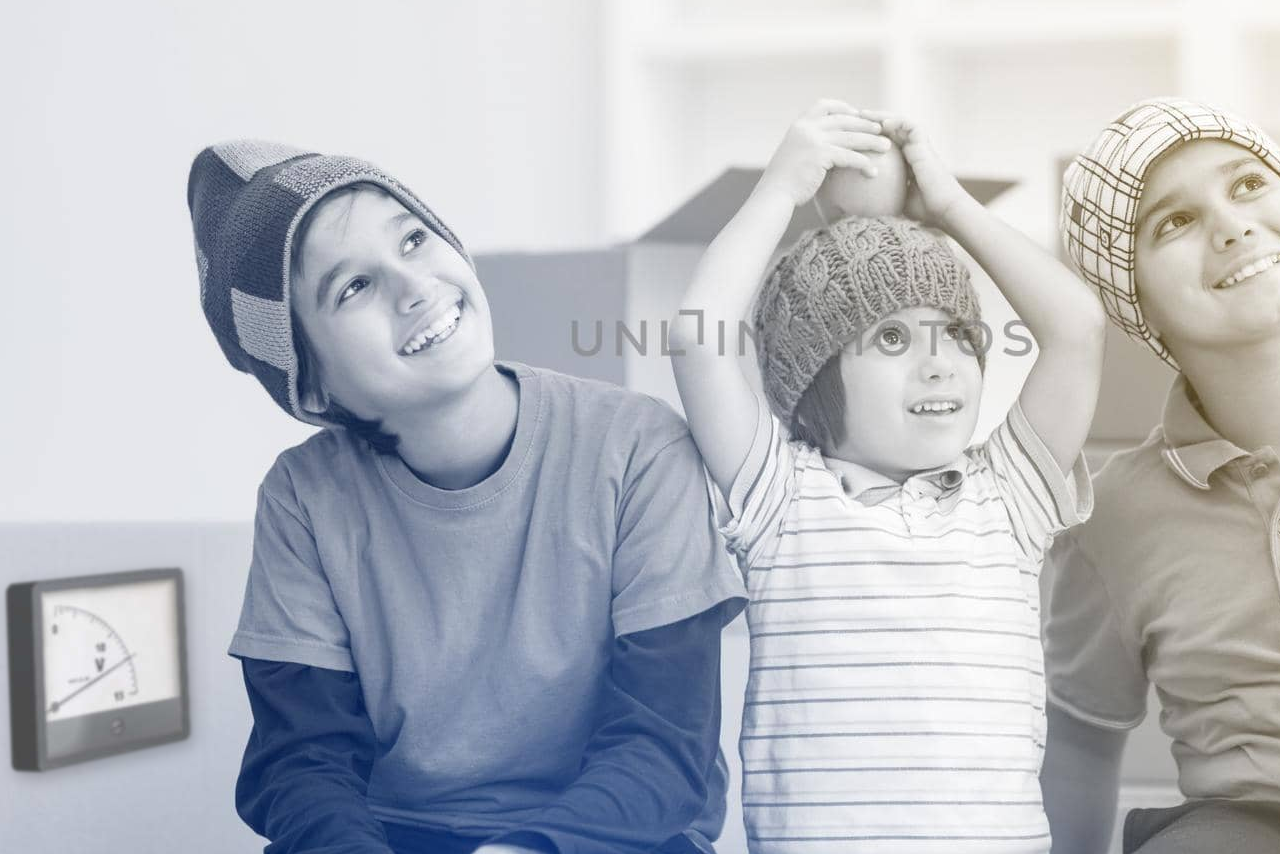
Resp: 12.5,V
